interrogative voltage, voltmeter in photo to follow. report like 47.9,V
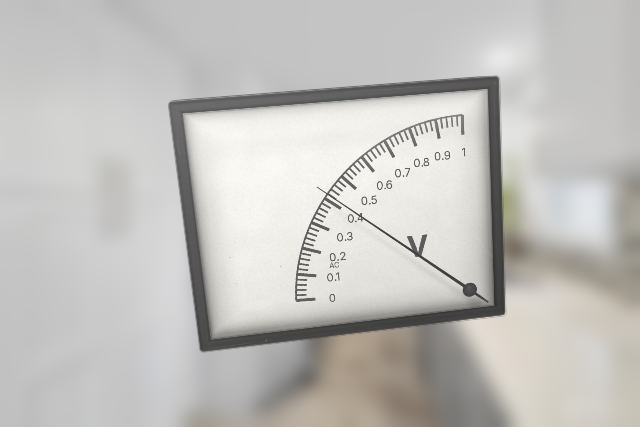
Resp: 0.42,V
